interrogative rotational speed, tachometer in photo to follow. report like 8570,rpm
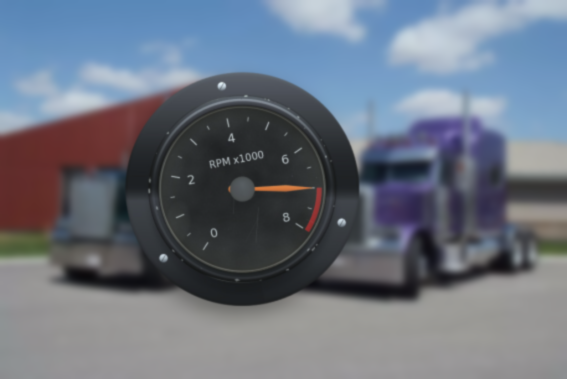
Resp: 7000,rpm
